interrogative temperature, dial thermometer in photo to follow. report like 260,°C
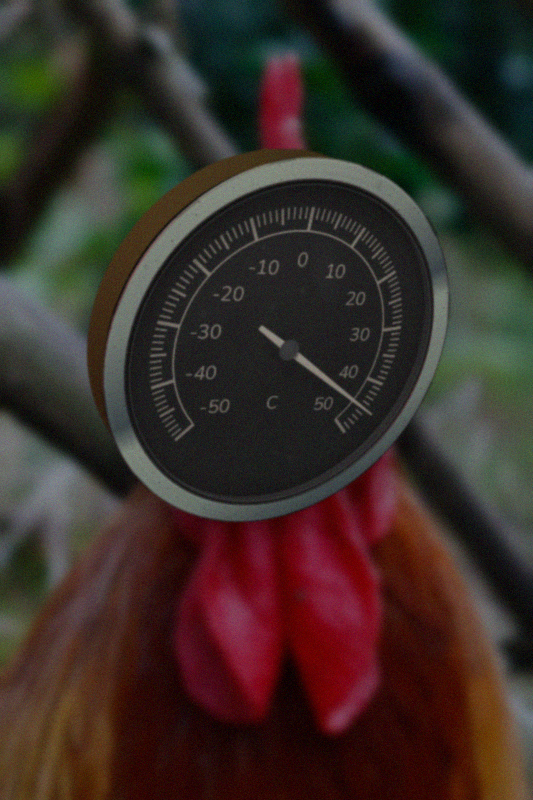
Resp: 45,°C
